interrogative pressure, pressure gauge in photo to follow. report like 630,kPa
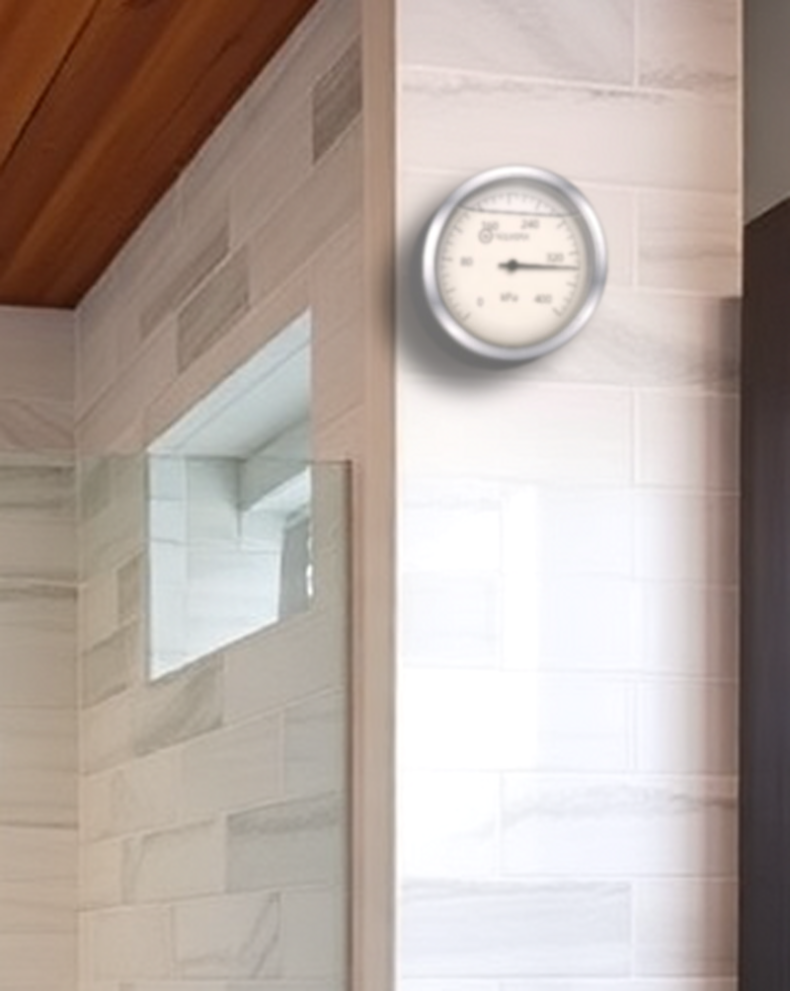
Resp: 340,kPa
